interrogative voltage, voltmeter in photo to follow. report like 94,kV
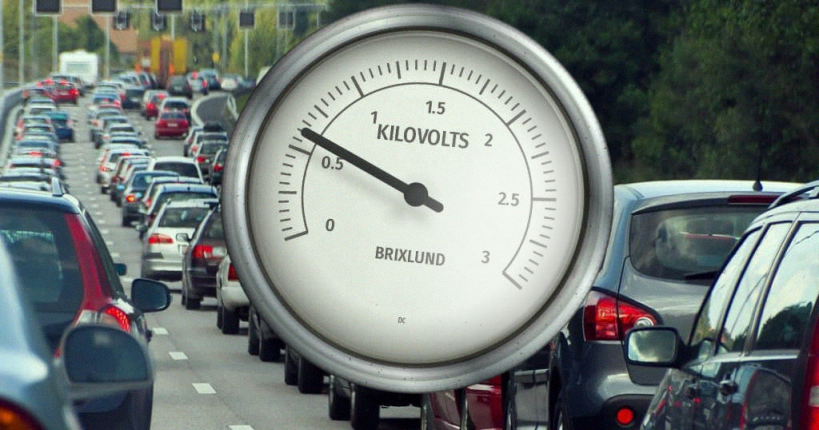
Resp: 0.6,kV
